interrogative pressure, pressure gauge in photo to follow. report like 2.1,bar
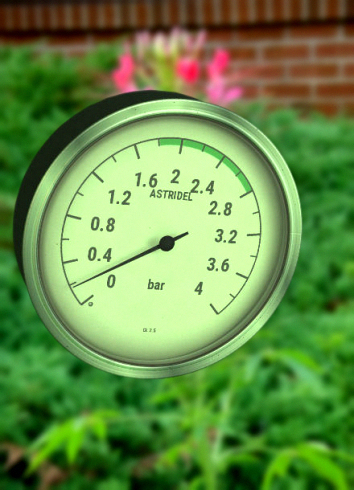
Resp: 0.2,bar
